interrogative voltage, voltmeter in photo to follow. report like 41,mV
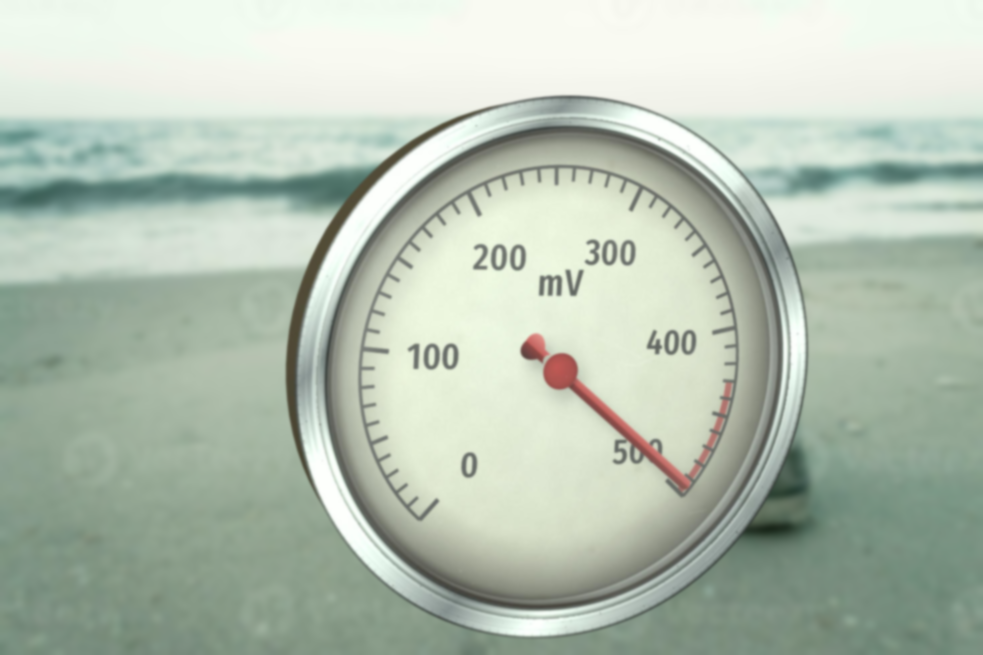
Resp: 495,mV
